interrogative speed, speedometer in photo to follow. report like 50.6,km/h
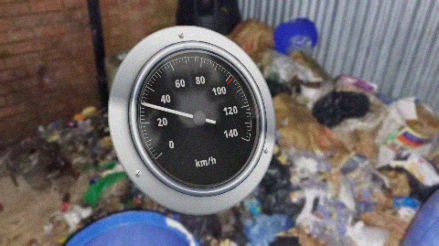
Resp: 30,km/h
